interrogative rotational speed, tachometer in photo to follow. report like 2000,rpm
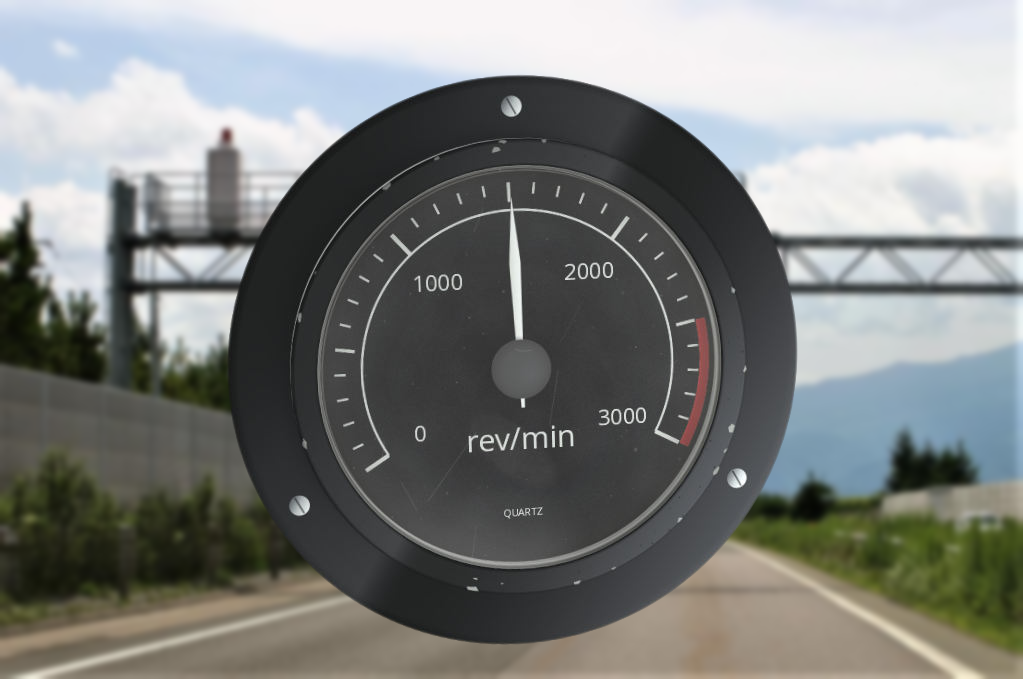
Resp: 1500,rpm
